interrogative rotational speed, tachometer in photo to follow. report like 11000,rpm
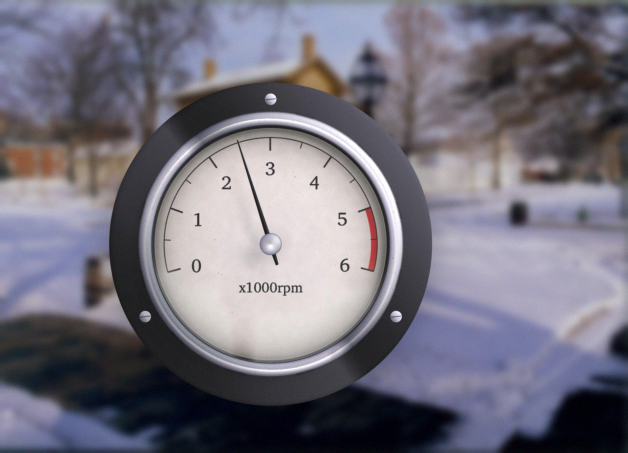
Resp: 2500,rpm
